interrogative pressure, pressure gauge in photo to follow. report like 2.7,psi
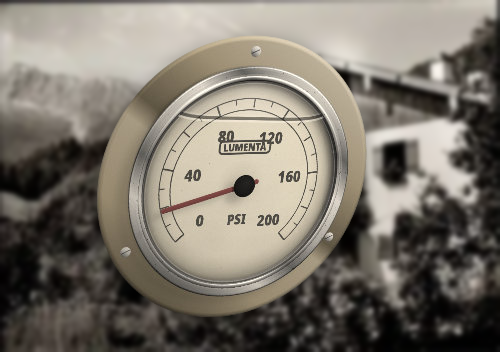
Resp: 20,psi
